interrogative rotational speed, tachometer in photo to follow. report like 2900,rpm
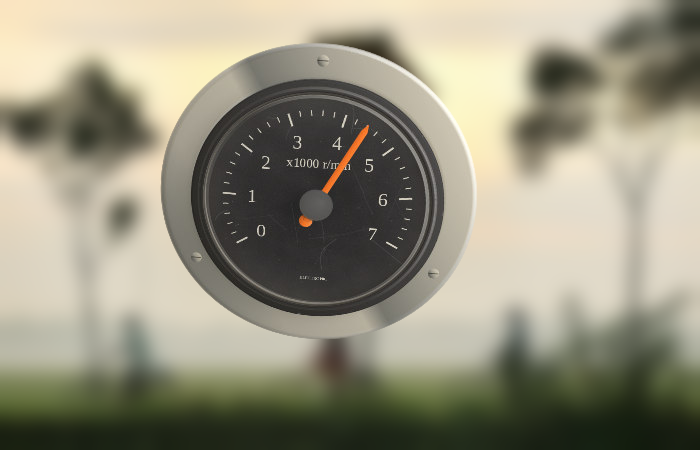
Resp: 4400,rpm
